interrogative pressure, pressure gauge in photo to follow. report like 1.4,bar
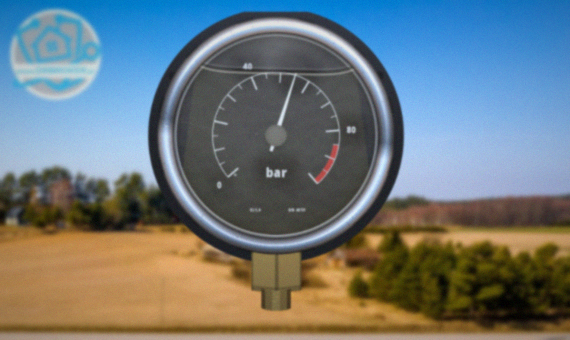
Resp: 55,bar
